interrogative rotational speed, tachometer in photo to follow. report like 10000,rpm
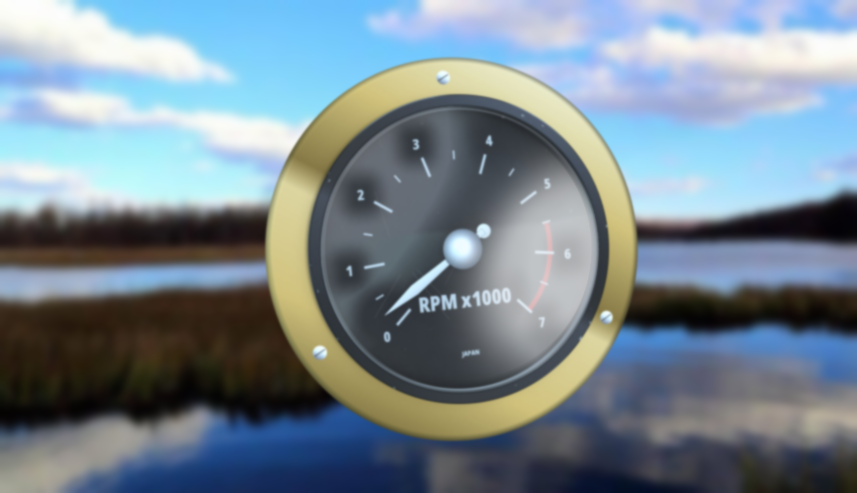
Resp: 250,rpm
